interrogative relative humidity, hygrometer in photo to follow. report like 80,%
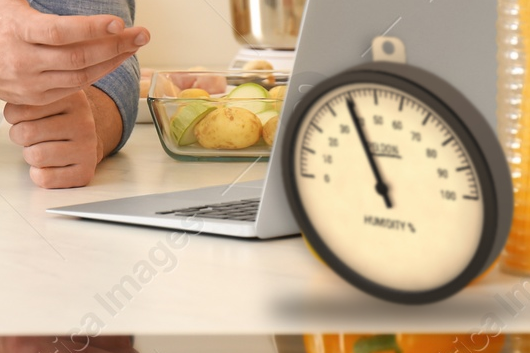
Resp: 40,%
